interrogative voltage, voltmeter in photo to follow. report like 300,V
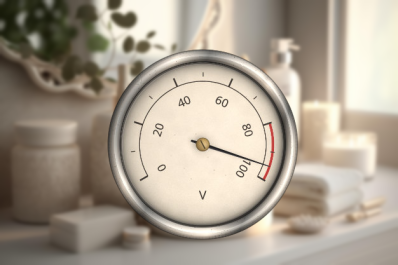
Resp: 95,V
